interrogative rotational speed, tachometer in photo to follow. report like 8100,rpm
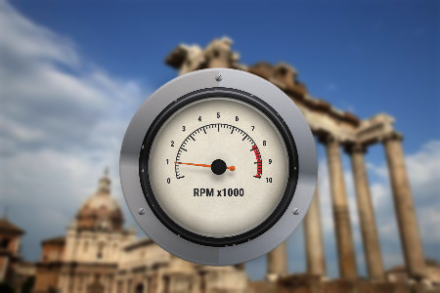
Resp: 1000,rpm
